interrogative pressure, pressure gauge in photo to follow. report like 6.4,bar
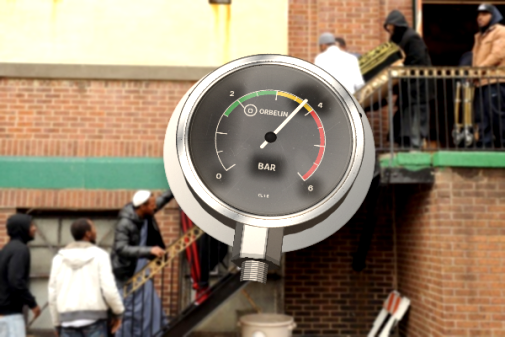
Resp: 3.75,bar
